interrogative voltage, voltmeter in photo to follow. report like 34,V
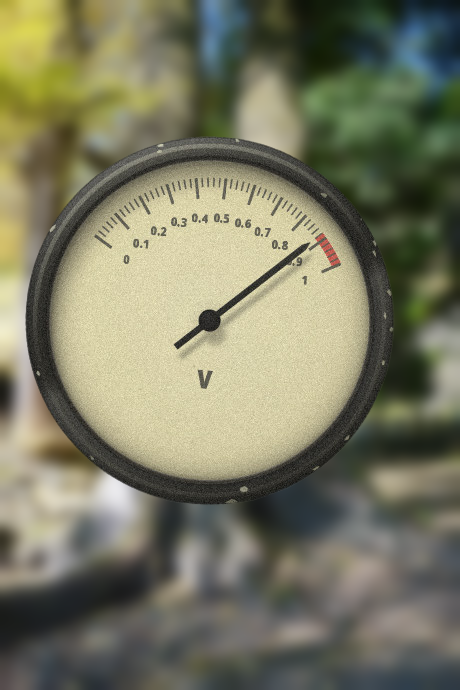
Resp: 0.88,V
